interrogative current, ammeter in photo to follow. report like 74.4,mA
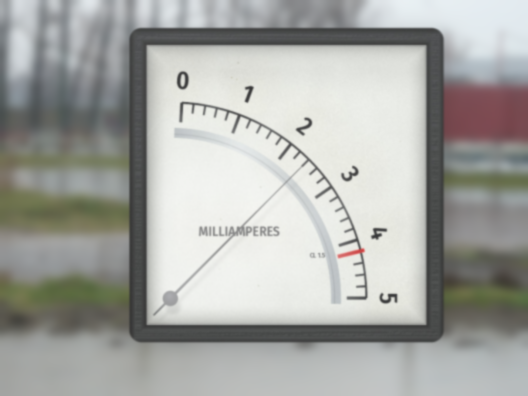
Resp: 2.4,mA
